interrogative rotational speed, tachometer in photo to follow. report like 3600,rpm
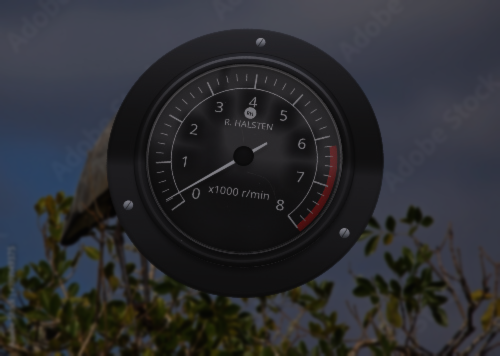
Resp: 200,rpm
